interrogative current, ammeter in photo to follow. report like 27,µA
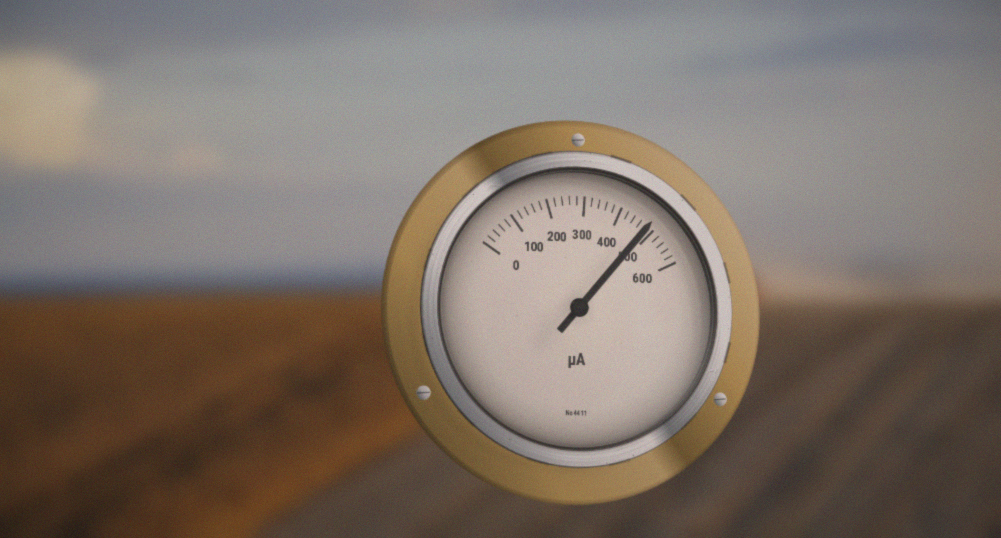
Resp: 480,µA
